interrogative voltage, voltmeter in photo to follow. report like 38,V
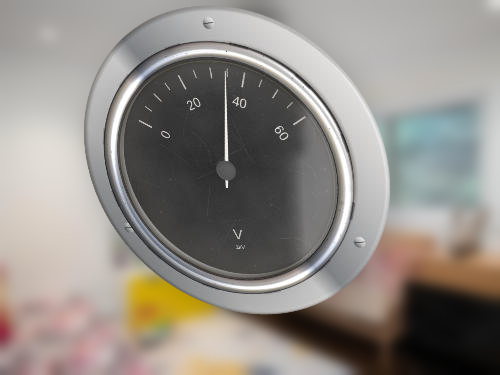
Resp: 35,V
